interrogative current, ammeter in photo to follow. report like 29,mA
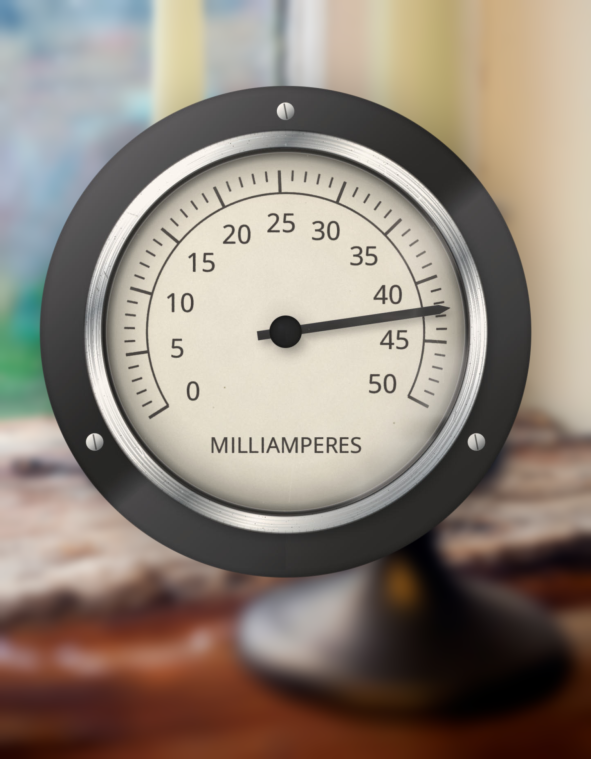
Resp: 42.5,mA
